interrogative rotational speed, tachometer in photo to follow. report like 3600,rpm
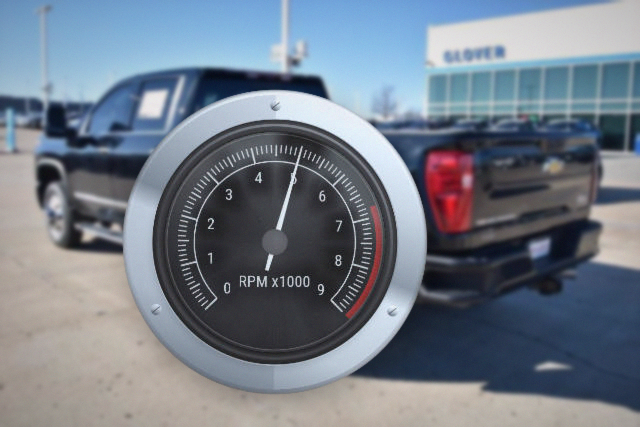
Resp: 5000,rpm
